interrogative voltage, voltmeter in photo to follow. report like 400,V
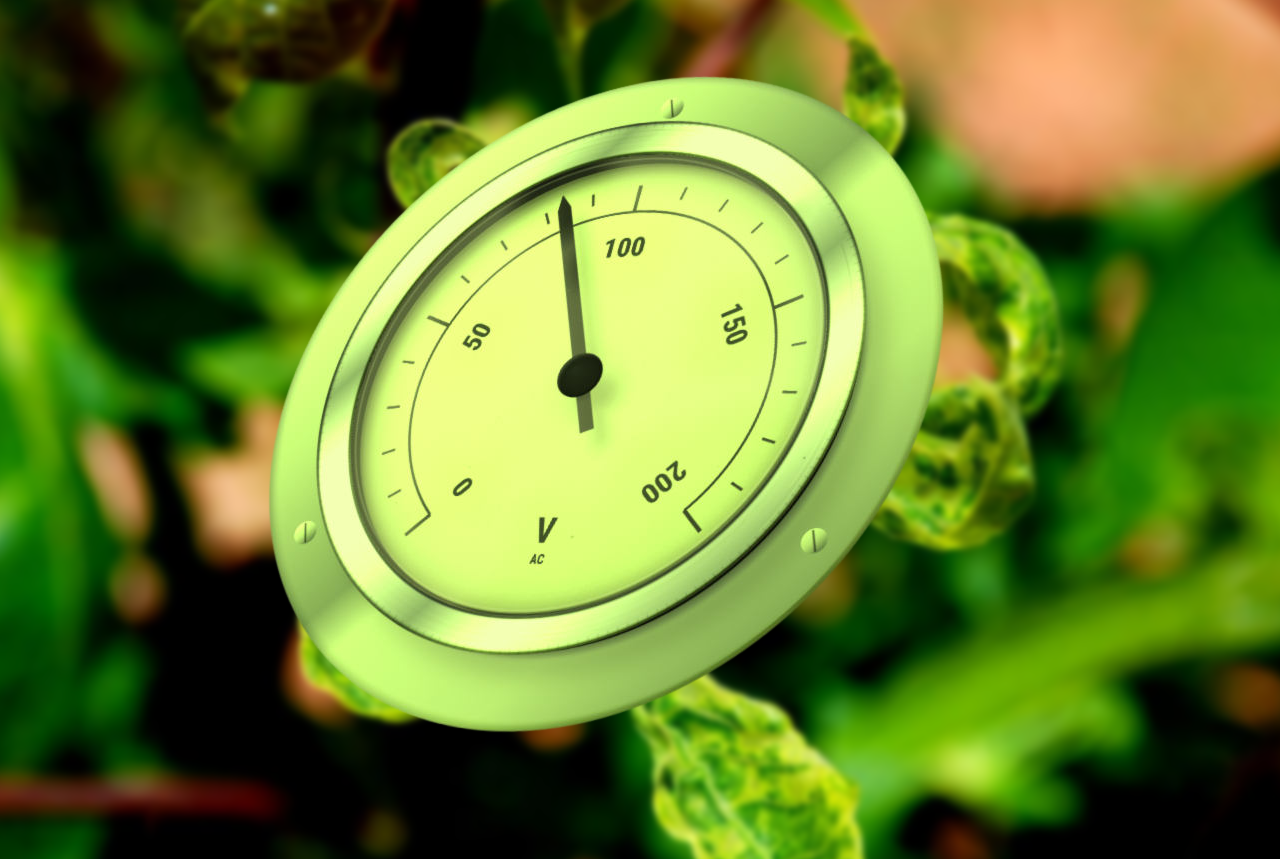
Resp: 85,V
